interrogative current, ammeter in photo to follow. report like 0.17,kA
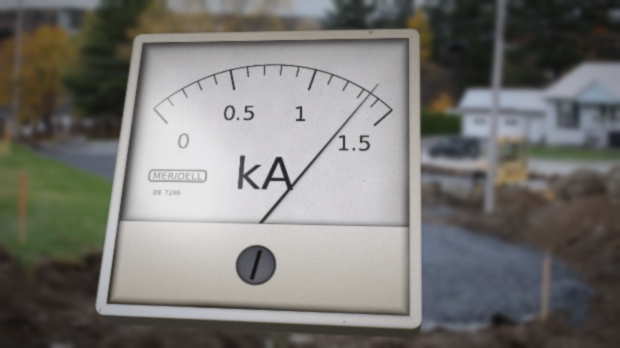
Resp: 1.35,kA
